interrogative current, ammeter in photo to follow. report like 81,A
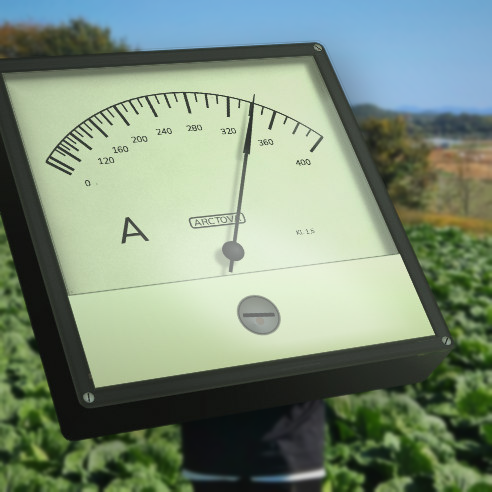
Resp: 340,A
